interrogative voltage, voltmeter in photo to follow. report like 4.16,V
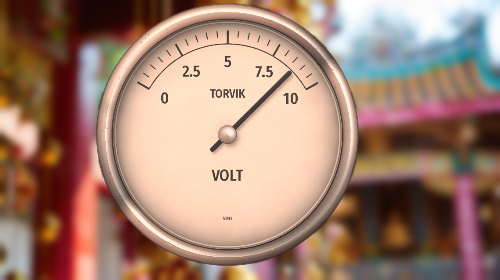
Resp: 8.75,V
